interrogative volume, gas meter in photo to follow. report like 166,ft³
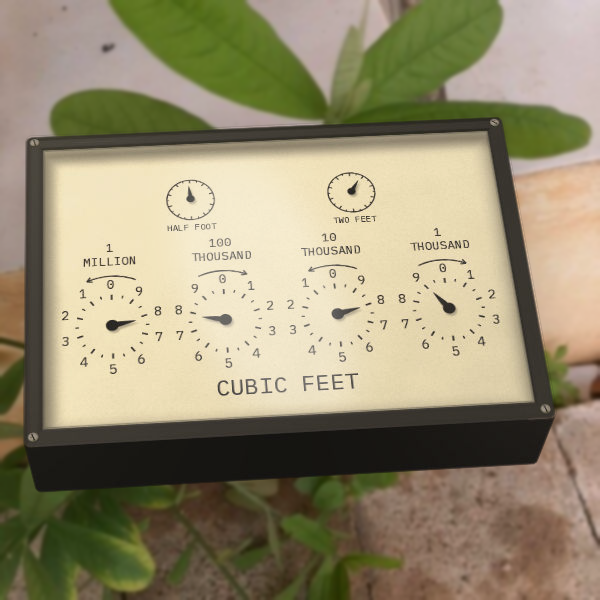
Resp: 777900,ft³
